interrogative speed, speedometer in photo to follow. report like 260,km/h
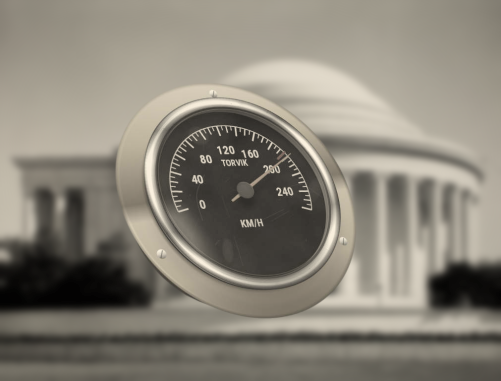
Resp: 200,km/h
